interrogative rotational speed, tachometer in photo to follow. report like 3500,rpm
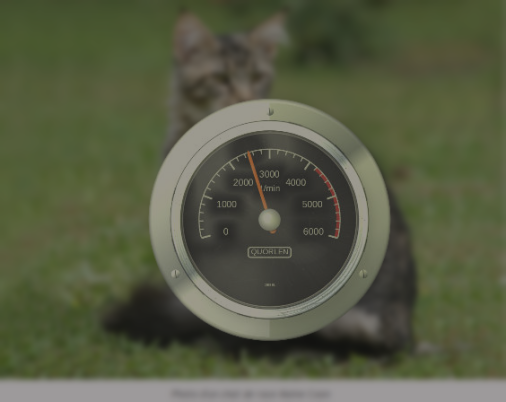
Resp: 2500,rpm
